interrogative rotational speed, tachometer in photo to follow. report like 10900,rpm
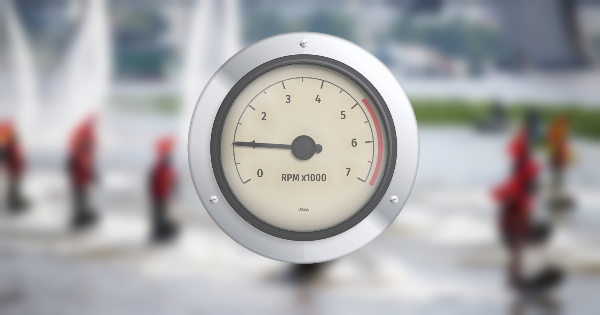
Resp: 1000,rpm
